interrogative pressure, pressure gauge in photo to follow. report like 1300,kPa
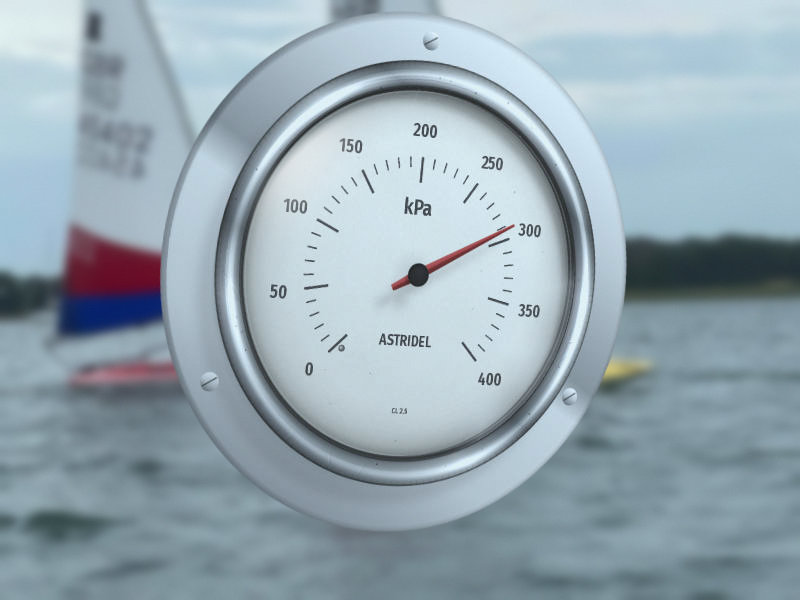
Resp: 290,kPa
